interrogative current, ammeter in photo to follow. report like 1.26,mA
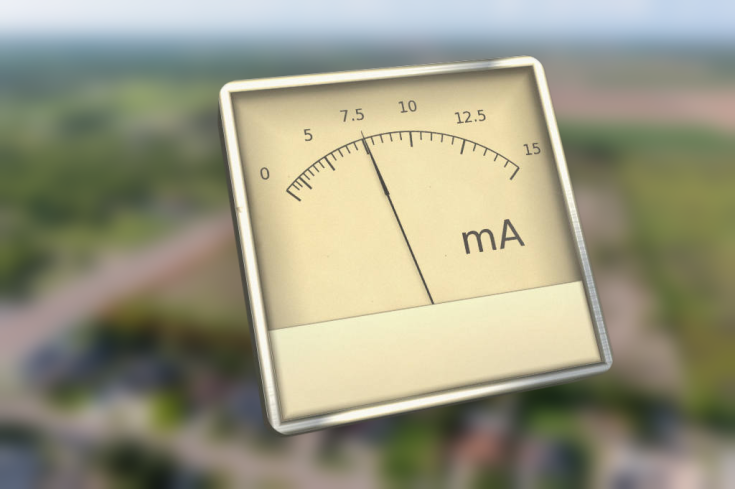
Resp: 7.5,mA
